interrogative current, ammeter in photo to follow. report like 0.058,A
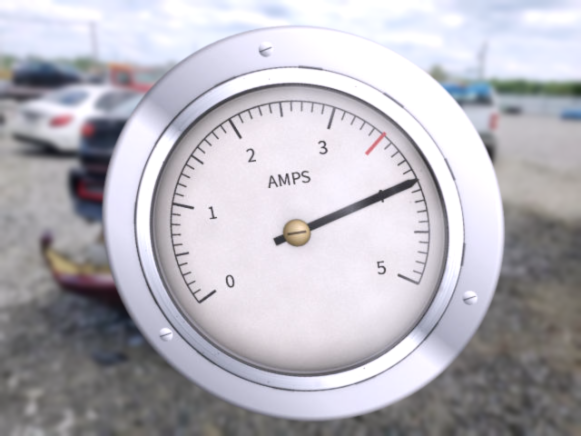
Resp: 4,A
